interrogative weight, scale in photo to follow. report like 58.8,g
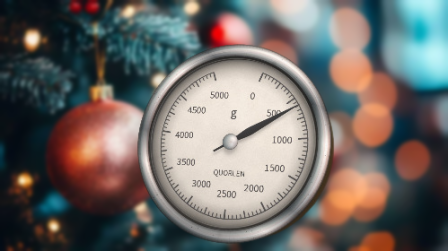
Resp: 600,g
